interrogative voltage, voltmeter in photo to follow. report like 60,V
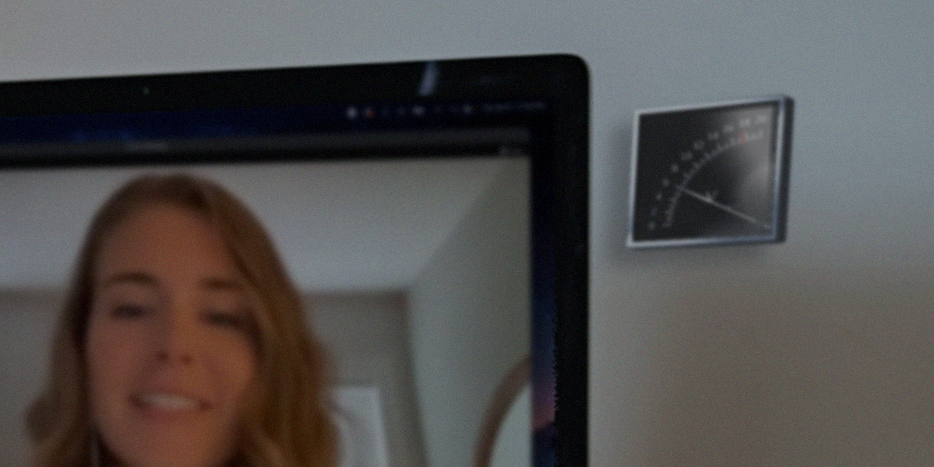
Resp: 6,V
